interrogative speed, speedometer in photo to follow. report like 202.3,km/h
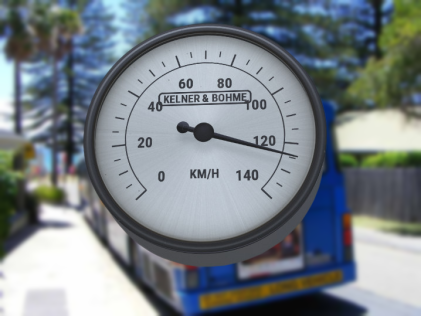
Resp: 125,km/h
